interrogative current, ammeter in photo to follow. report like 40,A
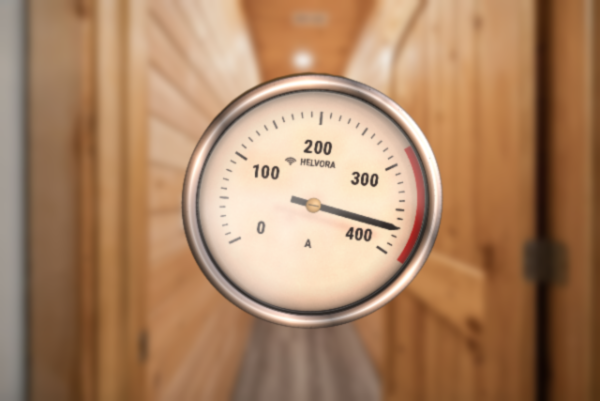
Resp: 370,A
